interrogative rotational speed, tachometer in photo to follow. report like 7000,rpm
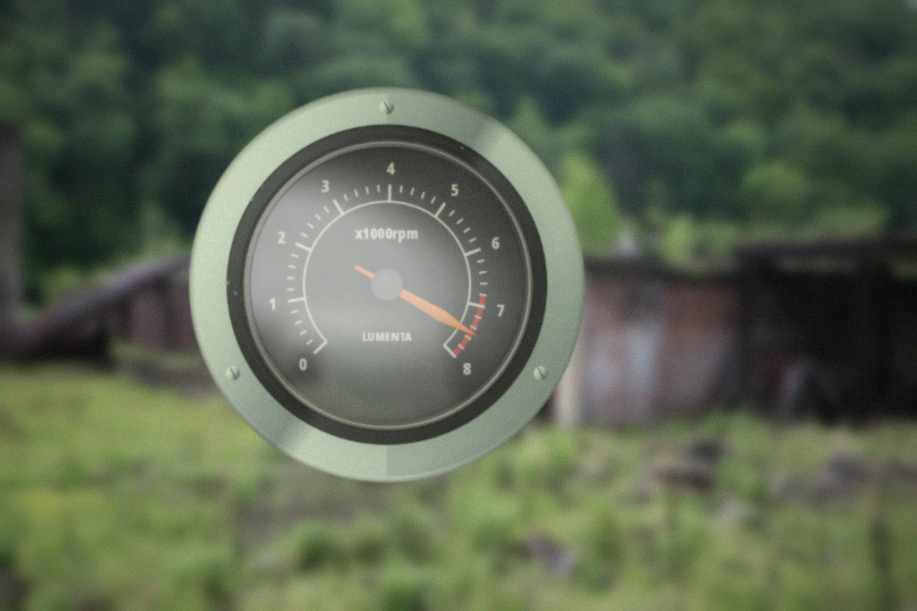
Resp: 7500,rpm
